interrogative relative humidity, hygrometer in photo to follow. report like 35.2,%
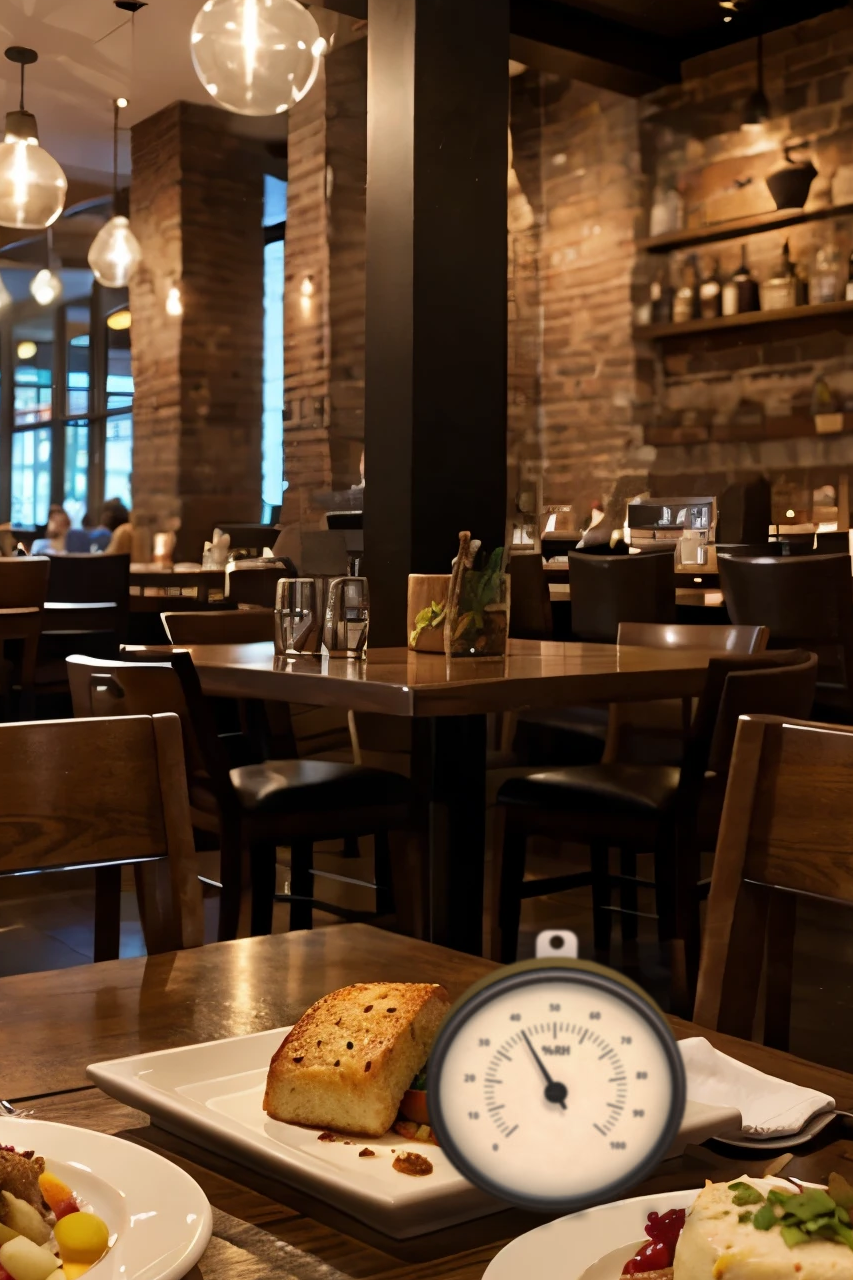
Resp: 40,%
